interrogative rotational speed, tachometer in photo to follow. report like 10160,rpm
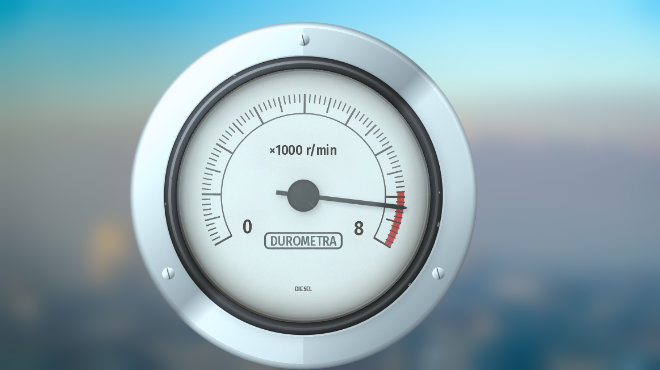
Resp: 7200,rpm
